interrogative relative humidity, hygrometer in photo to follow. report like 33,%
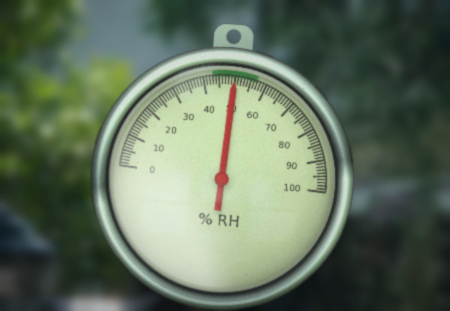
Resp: 50,%
